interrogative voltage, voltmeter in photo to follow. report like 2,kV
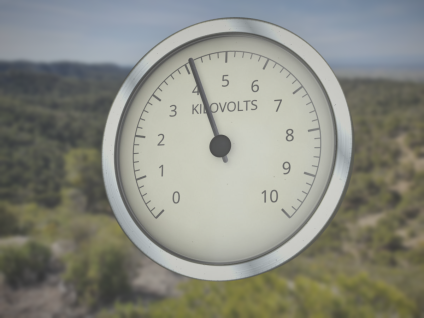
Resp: 4.2,kV
